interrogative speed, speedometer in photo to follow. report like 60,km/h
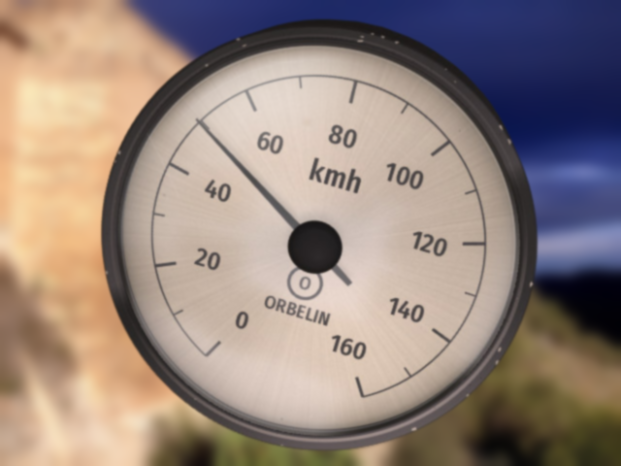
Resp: 50,km/h
